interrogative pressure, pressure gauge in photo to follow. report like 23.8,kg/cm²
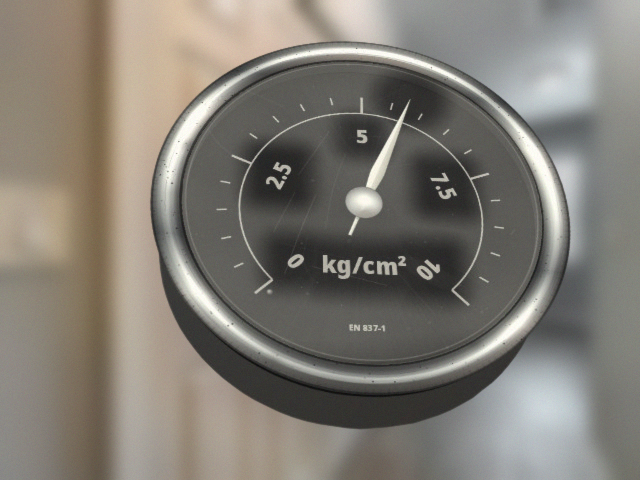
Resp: 5.75,kg/cm²
